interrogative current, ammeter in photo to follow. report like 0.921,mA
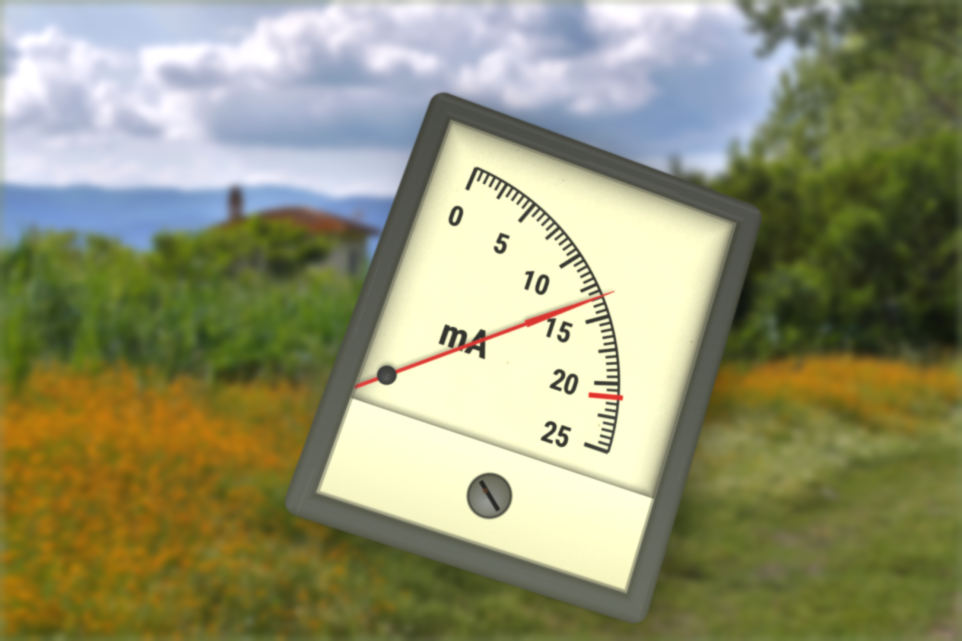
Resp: 13.5,mA
